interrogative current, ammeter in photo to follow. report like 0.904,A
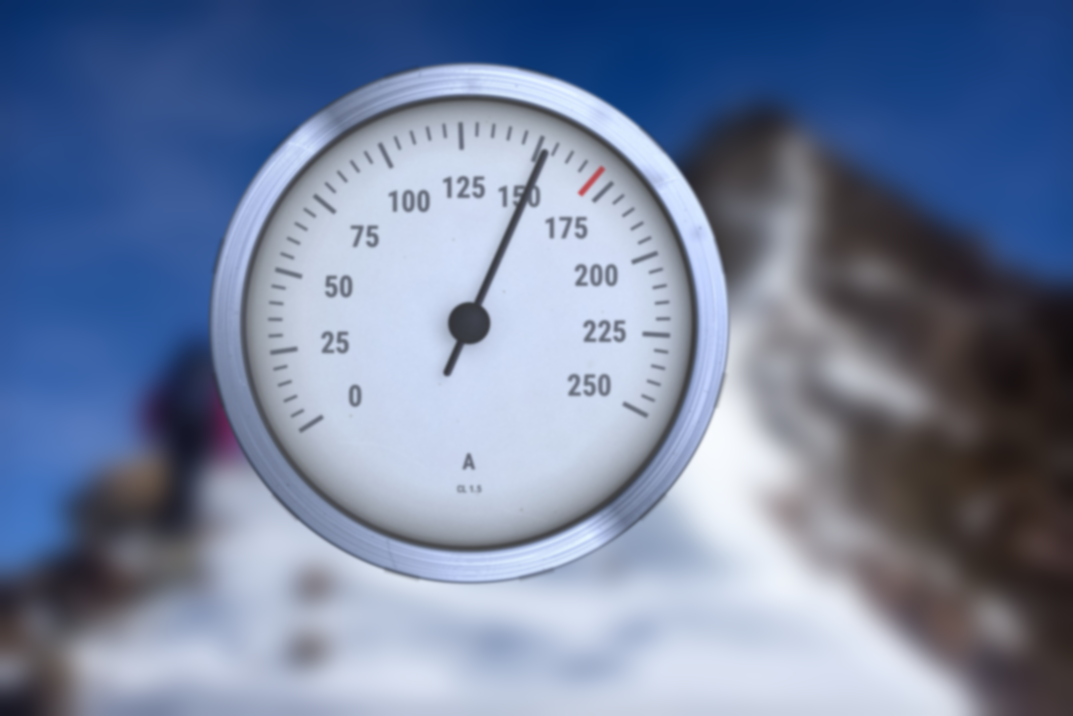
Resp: 152.5,A
